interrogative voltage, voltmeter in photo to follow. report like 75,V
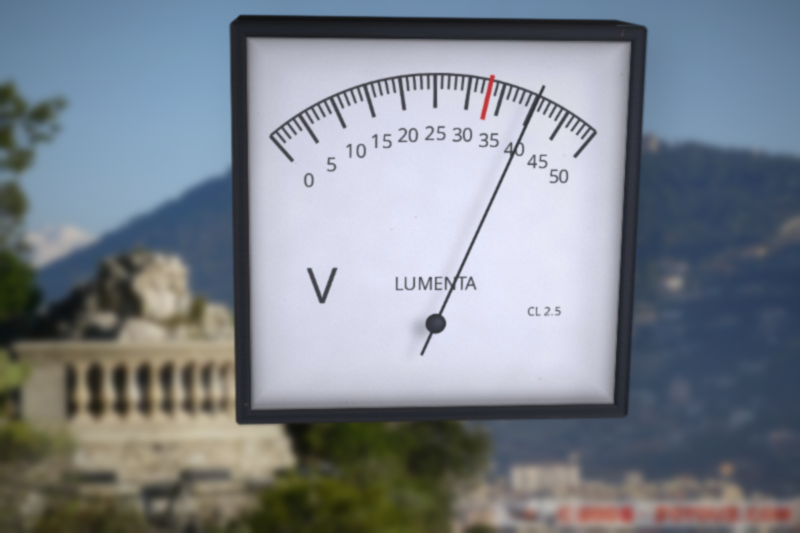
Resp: 40,V
